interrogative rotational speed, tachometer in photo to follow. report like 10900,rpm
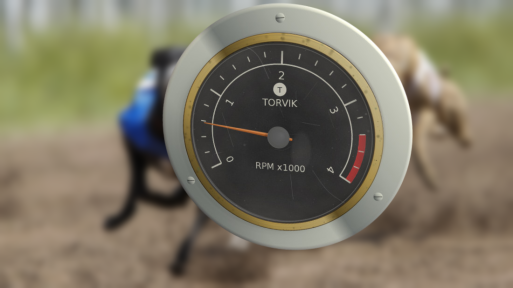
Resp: 600,rpm
